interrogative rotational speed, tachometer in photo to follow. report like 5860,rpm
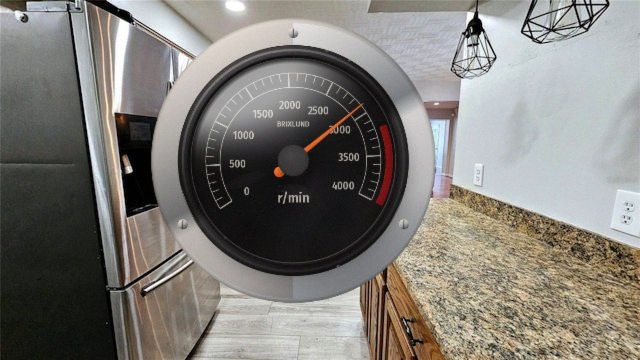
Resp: 2900,rpm
